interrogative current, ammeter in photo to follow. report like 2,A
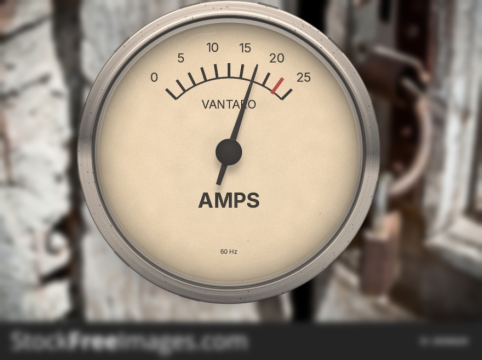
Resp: 17.5,A
